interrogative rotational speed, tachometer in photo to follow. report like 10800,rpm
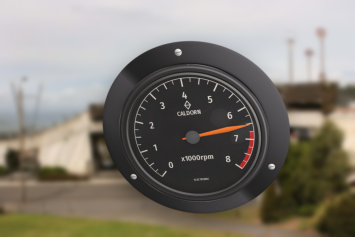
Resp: 6500,rpm
